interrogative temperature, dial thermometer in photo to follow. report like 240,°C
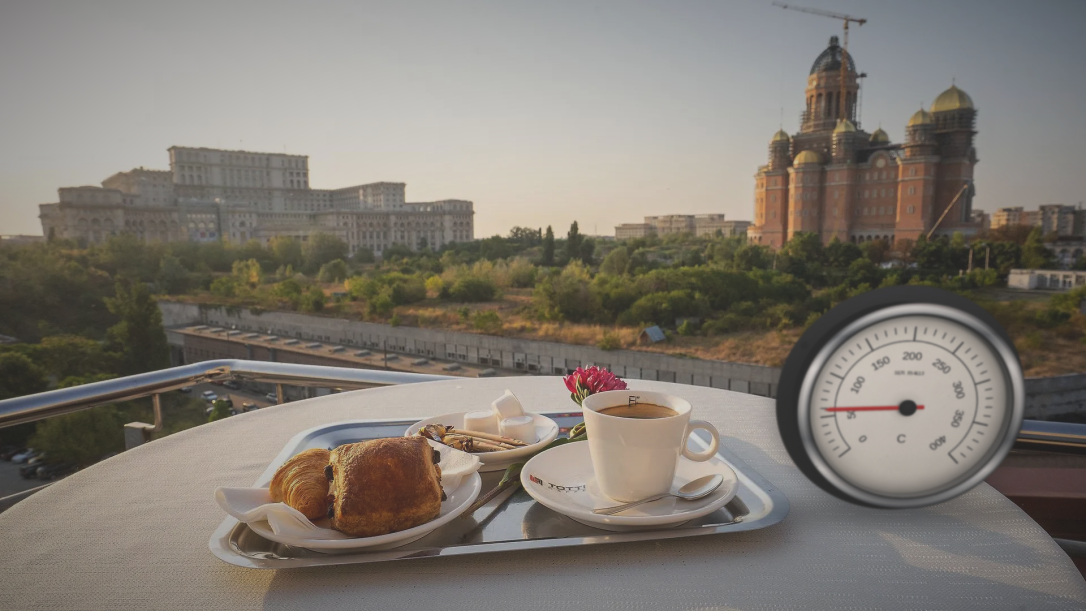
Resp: 60,°C
